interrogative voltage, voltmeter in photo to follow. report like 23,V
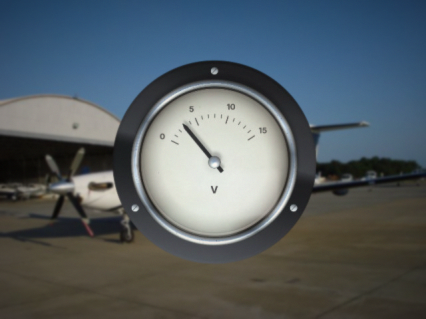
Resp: 3,V
